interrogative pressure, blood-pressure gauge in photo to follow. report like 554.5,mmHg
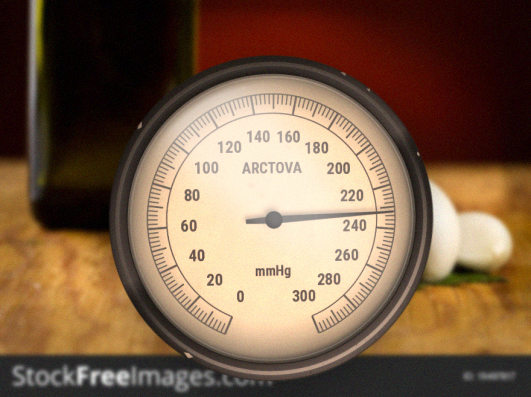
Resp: 232,mmHg
